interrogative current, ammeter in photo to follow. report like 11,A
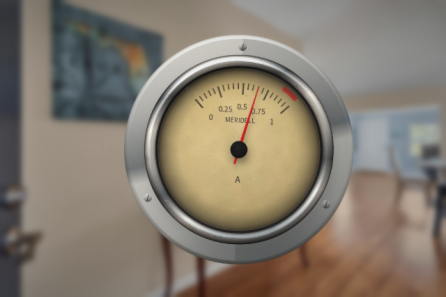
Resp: 0.65,A
